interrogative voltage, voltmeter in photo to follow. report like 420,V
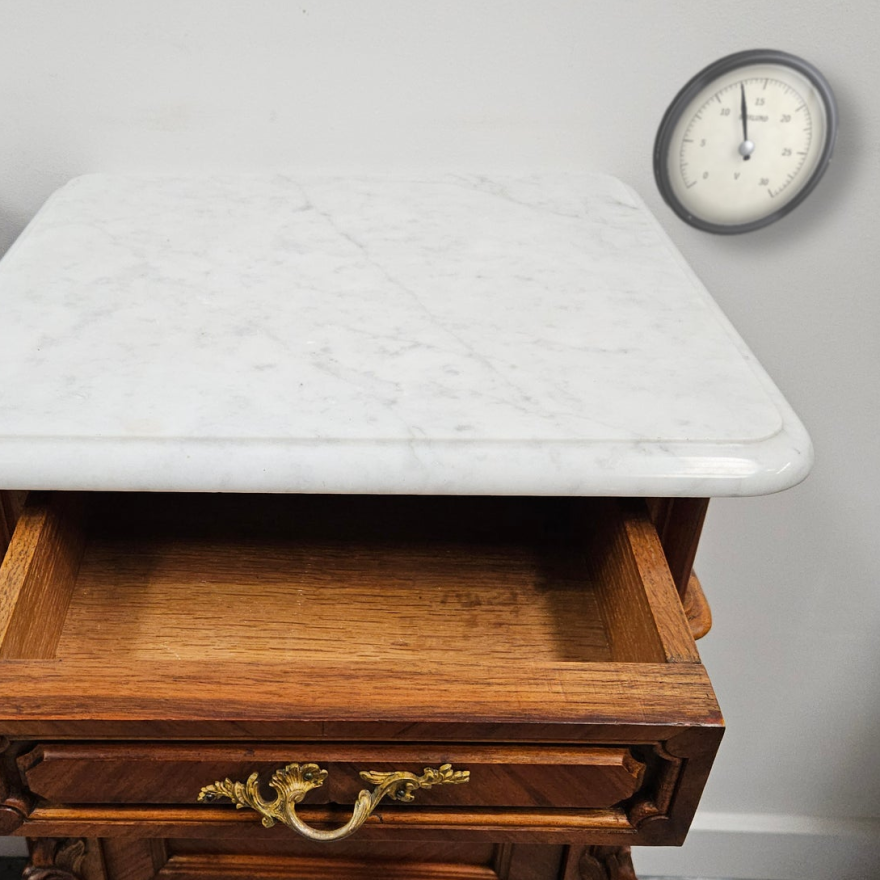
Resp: 12.5,V
